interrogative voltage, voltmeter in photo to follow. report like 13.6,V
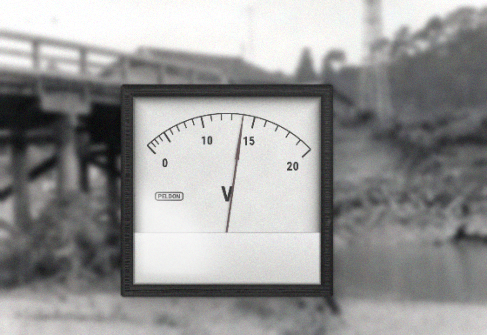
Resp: 14,V
